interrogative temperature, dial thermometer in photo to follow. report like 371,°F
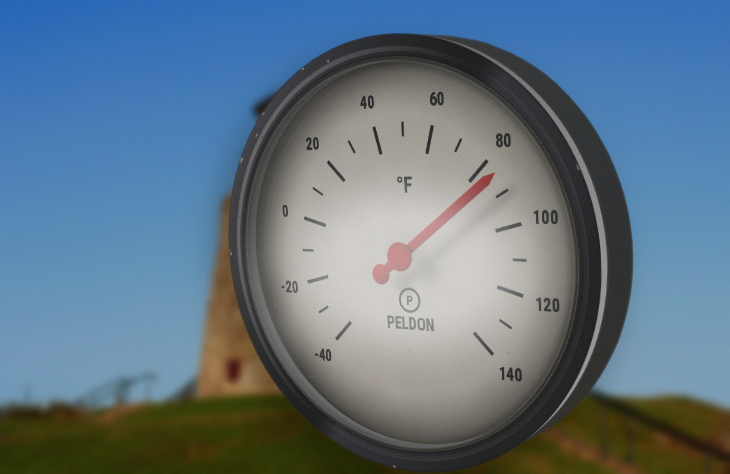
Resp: 85,°F
